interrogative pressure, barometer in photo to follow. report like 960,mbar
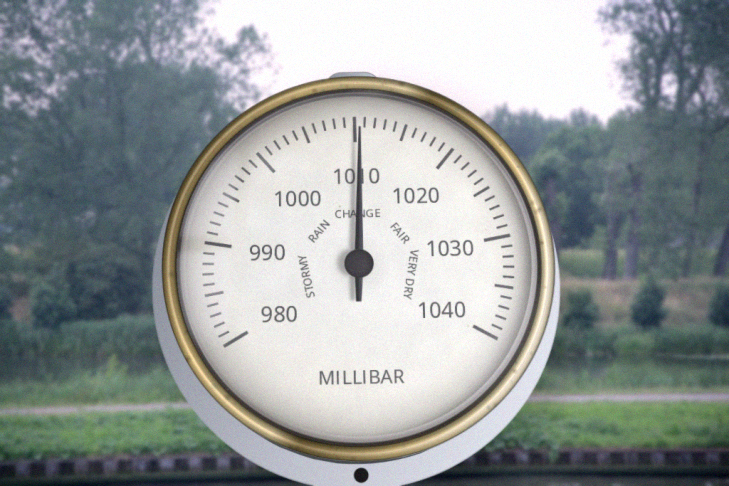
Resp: 1010.5,mbar
